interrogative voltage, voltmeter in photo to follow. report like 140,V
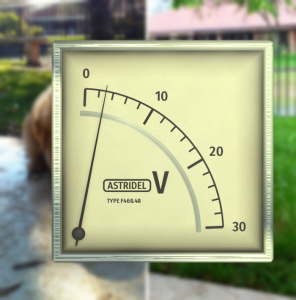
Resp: 3,V
